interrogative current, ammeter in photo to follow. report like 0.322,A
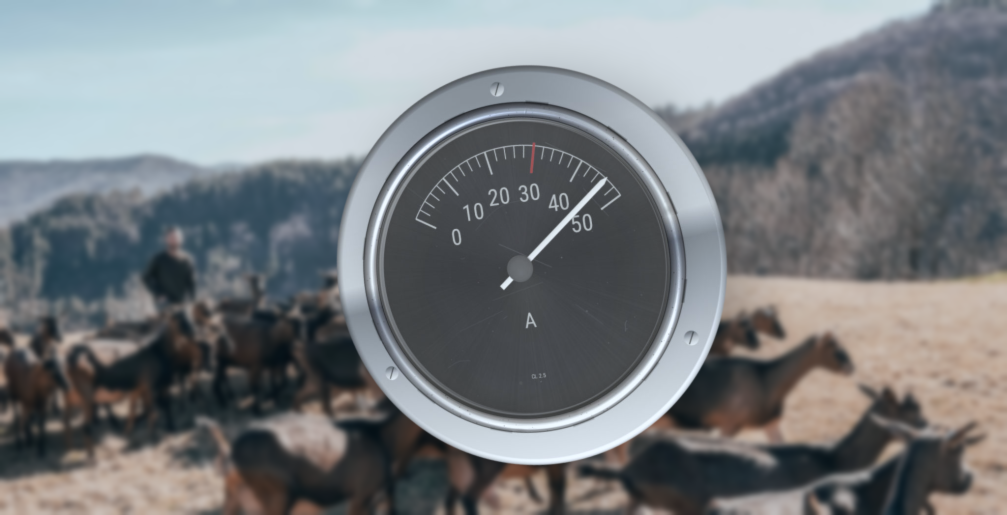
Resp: 46,A
